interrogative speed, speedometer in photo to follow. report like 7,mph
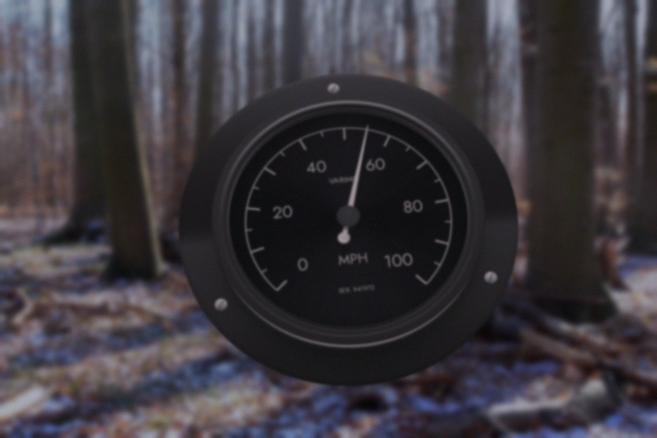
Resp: 55,mph
